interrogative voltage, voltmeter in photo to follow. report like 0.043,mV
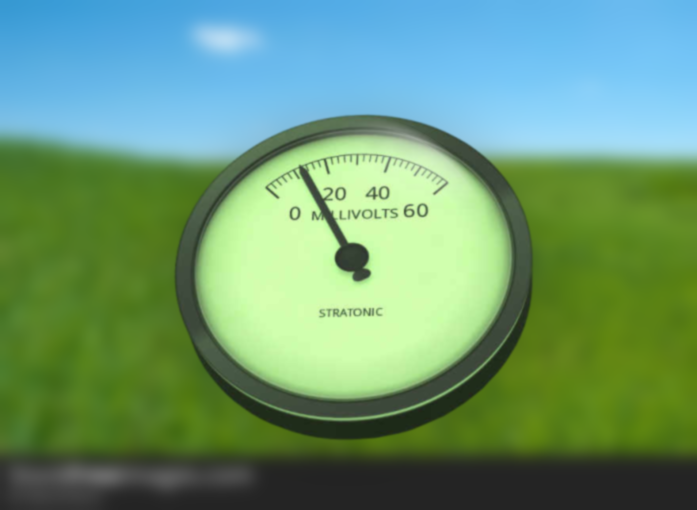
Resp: 12,mV
